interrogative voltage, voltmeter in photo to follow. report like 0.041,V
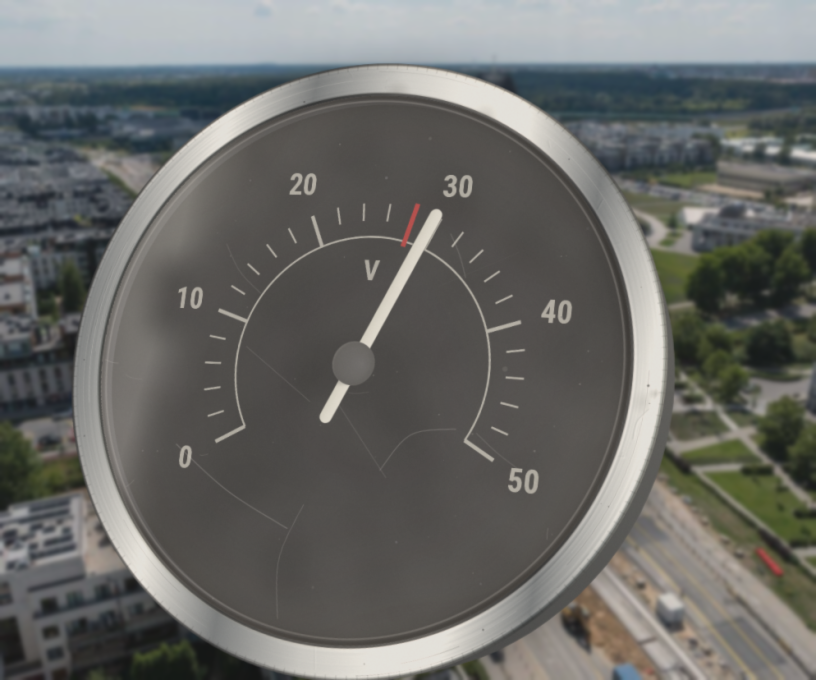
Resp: 30,V
